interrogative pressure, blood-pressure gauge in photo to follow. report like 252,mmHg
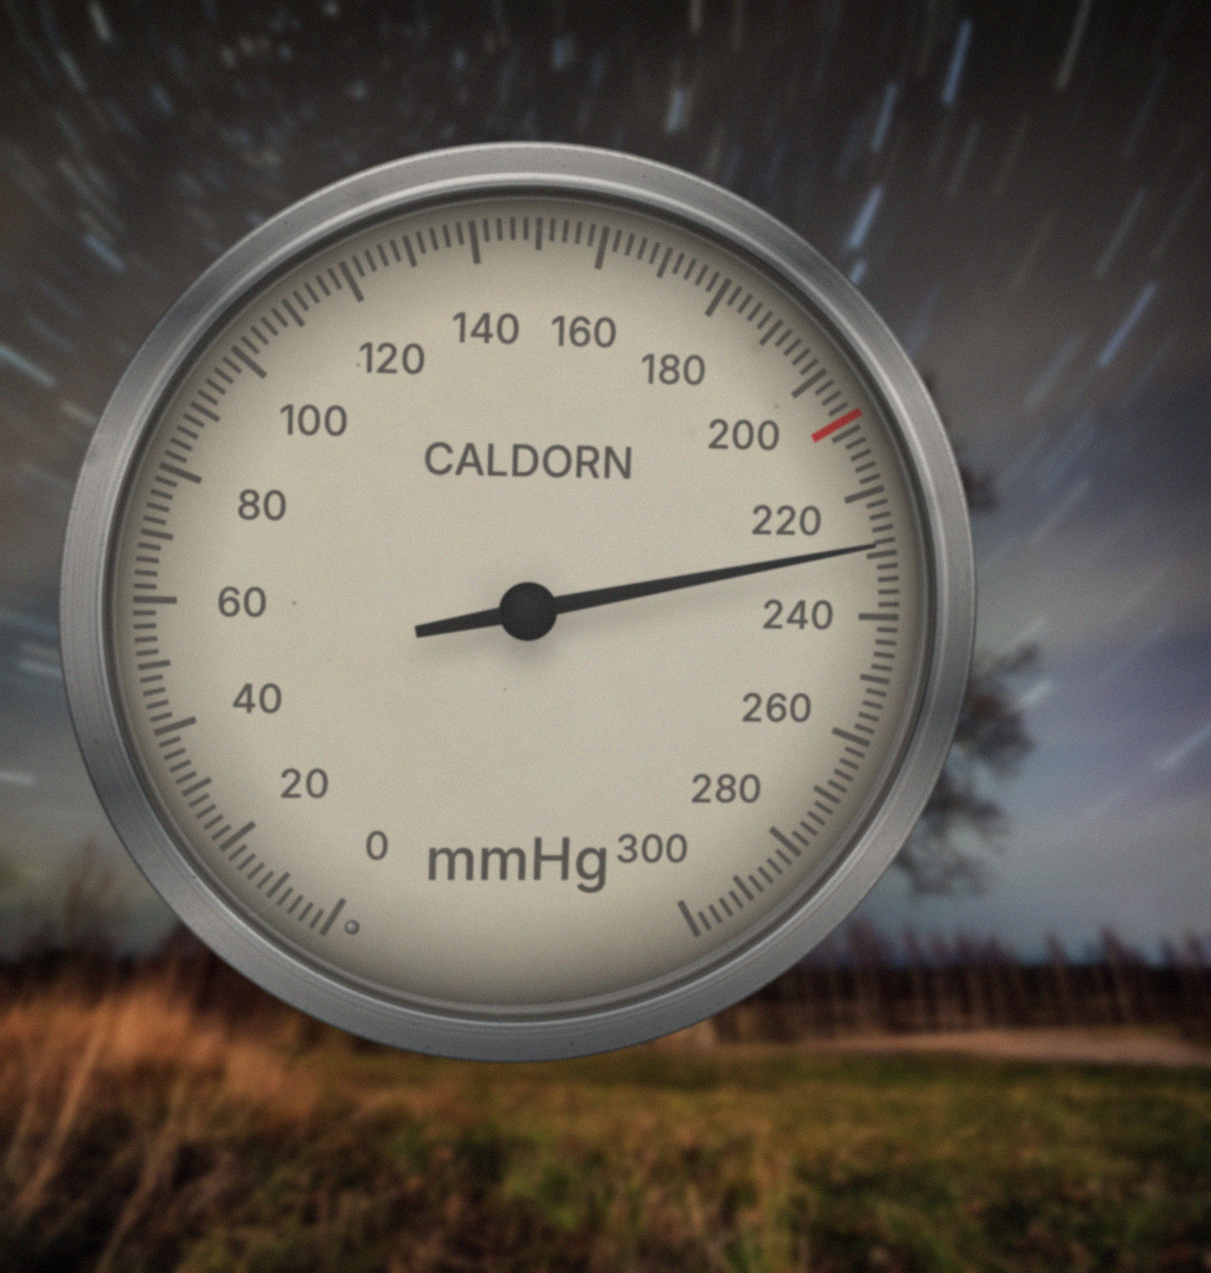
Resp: 228,mmHg
